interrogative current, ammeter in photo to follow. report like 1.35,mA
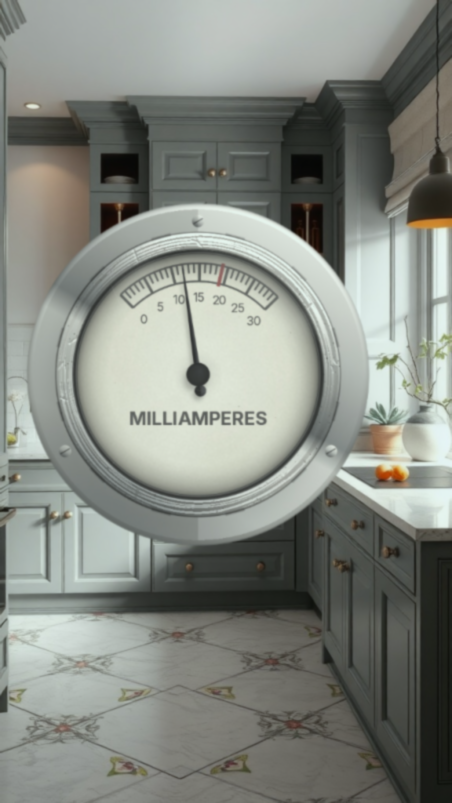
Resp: 12,mA
